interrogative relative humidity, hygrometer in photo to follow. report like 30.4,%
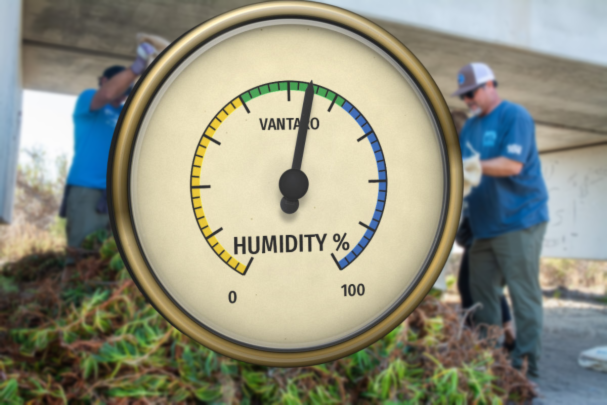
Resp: 54,%
